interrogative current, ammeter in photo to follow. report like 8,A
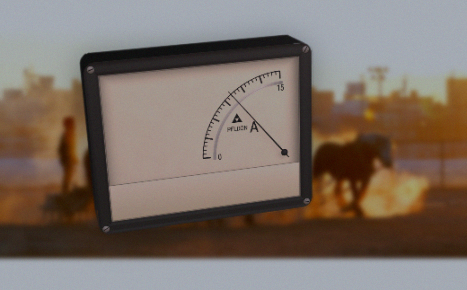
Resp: 8.5,A
